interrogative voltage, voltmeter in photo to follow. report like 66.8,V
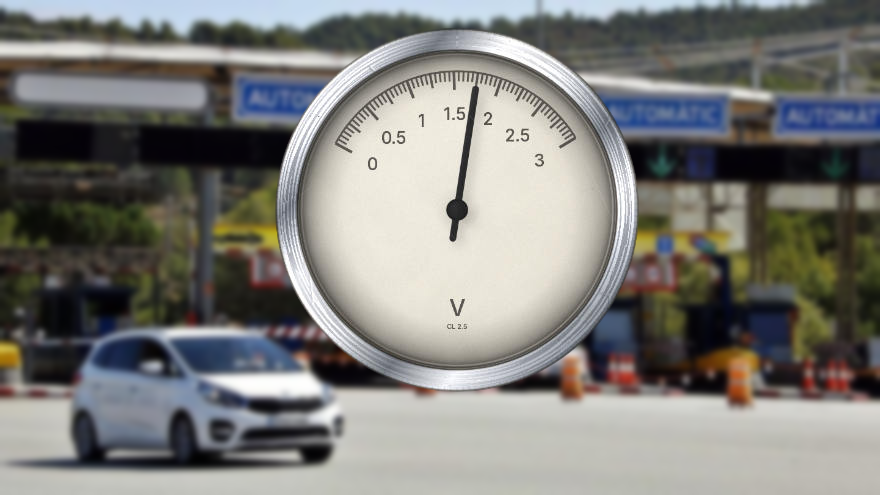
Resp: 1.75,V
